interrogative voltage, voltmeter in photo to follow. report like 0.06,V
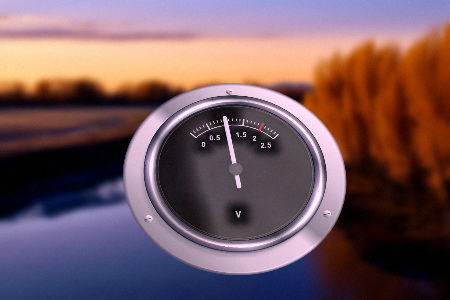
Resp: 1,V
